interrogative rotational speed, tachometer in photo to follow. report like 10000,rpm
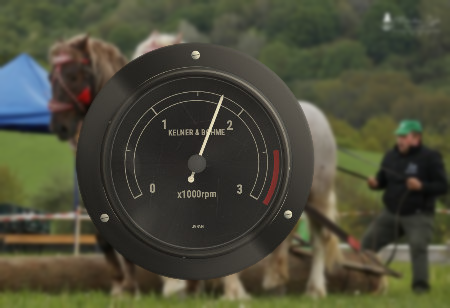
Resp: 1750,rpm
